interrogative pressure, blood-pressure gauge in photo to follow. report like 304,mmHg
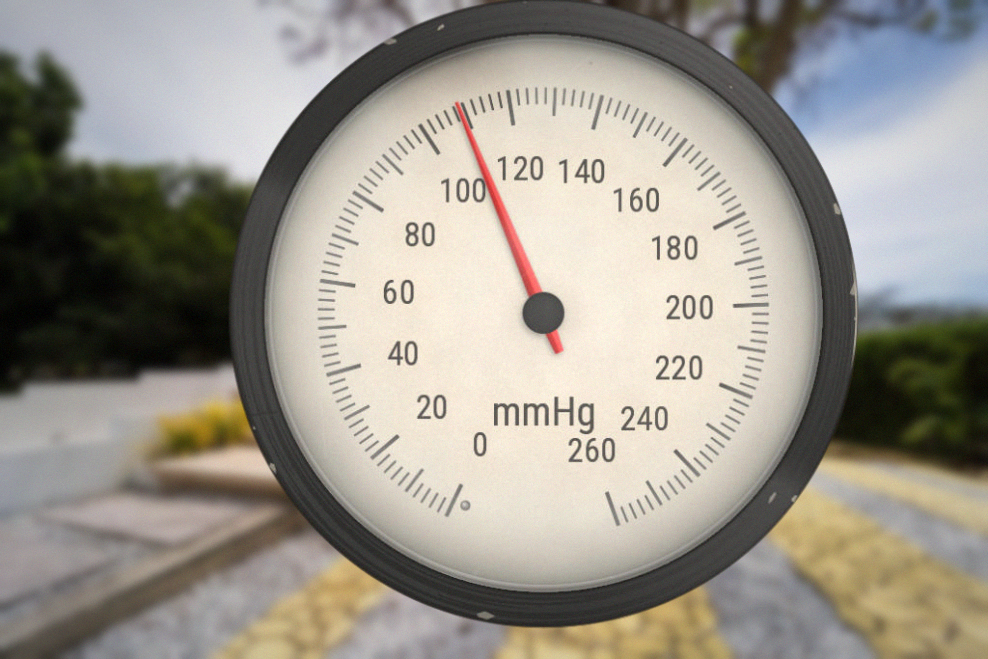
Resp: 109,mmHg
